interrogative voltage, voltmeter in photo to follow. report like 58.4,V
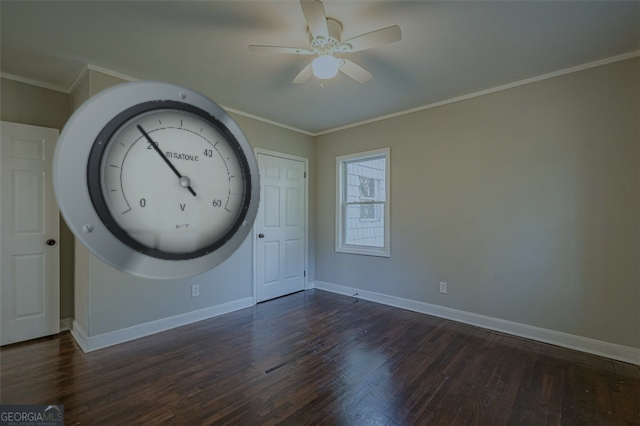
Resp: 20,V
